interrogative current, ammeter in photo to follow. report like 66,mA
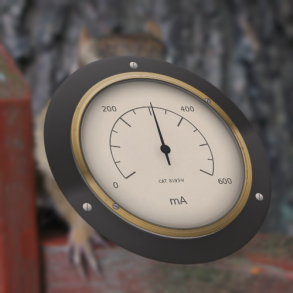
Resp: 300,mA
